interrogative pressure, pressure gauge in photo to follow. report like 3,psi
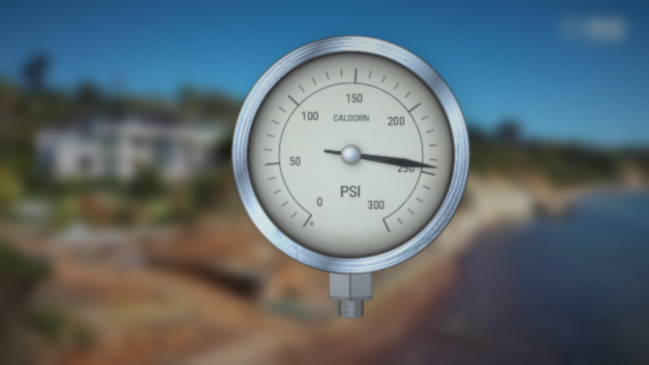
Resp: 245,psi
